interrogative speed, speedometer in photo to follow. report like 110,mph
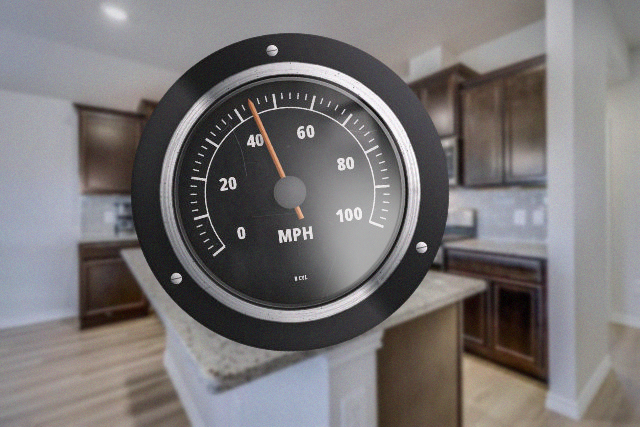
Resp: 44,mph
